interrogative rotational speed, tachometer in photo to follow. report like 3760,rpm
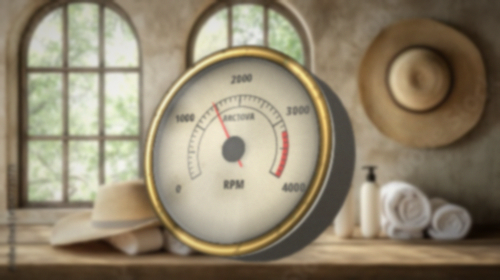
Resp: 1500,rpm
